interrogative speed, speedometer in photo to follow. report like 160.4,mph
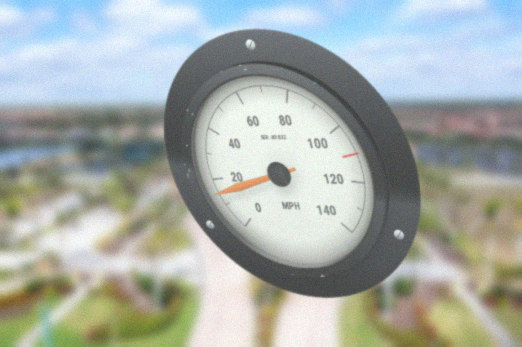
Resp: 15,mph
